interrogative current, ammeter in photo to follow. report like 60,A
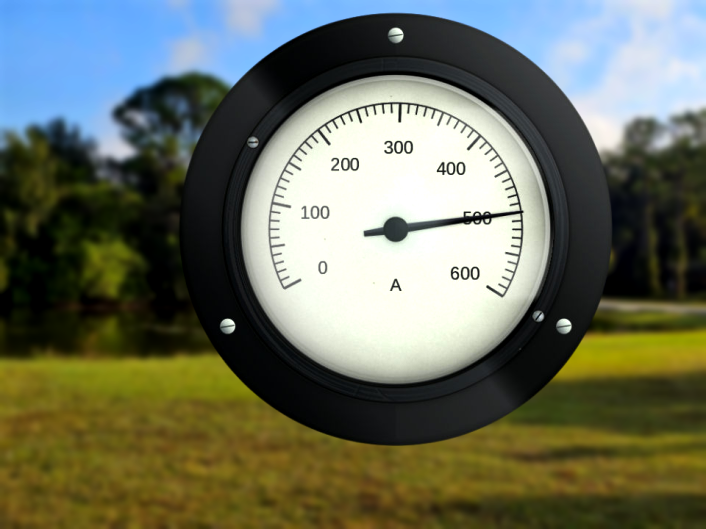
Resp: 500,A
